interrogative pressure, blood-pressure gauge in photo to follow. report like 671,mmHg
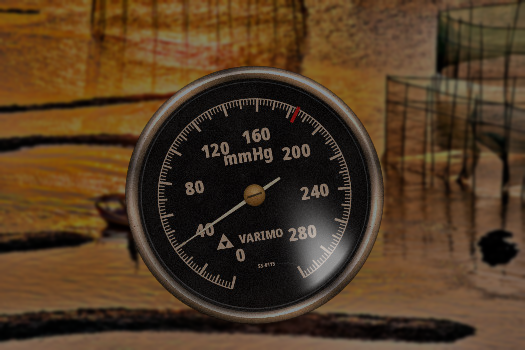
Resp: 40,mmHg
